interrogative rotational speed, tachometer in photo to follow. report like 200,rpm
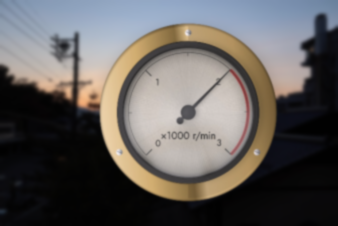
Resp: 2000,rpm
